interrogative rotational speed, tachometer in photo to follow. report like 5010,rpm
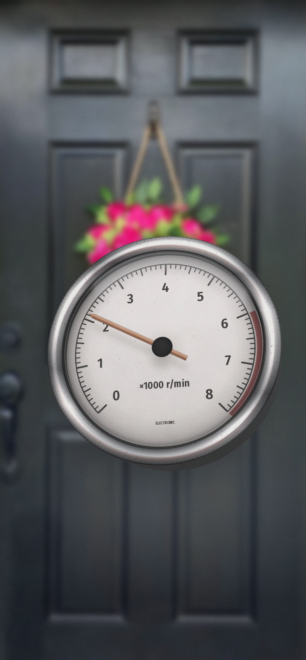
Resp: 2100,rpm
